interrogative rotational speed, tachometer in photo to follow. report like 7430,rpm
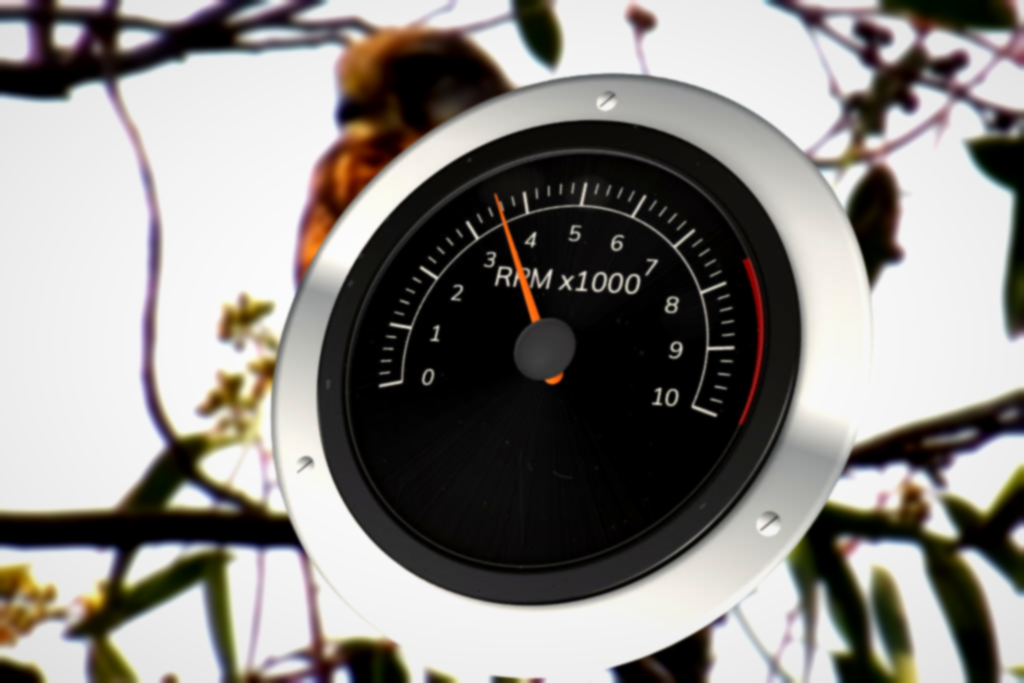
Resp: 3600,rpm
